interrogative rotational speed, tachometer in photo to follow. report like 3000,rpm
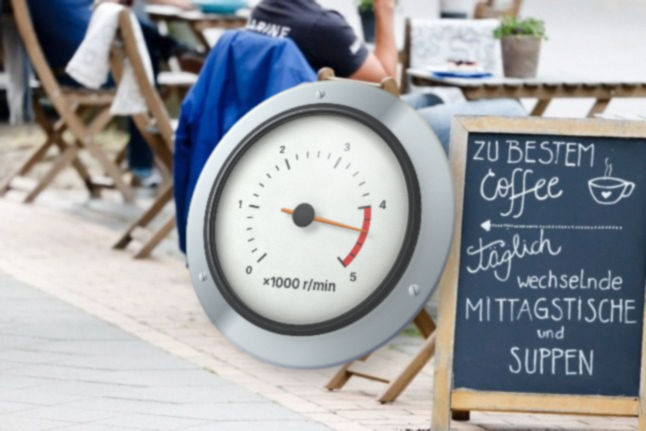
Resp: 4400,rpm
